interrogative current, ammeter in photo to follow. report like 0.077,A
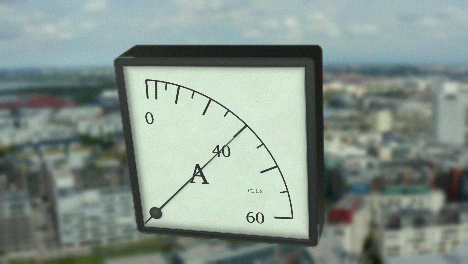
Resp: 40,A
